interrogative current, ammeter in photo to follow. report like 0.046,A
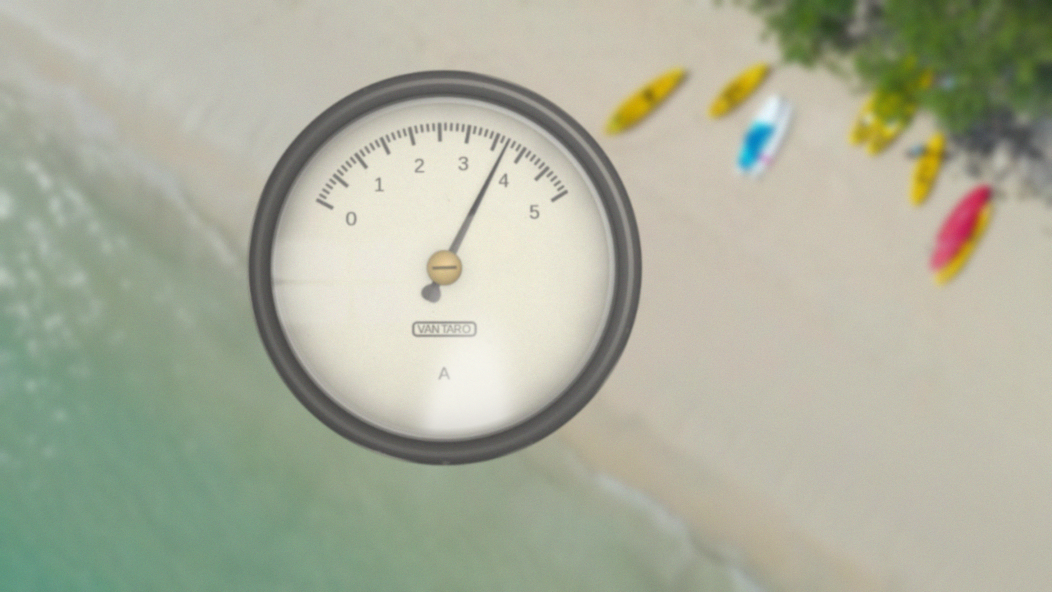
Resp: 3.7,A
